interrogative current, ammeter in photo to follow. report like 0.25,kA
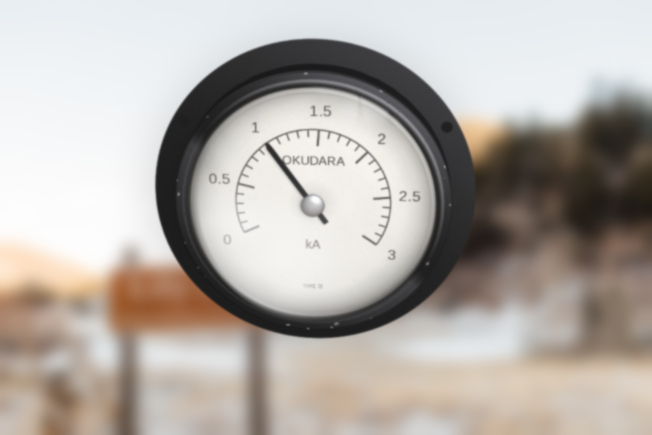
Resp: 1,kA
